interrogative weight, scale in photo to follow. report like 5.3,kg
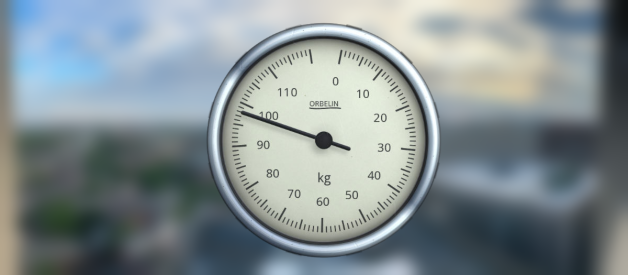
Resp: 98,kg
